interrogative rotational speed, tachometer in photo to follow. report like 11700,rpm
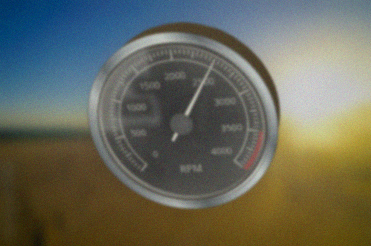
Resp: 2500,rpm
